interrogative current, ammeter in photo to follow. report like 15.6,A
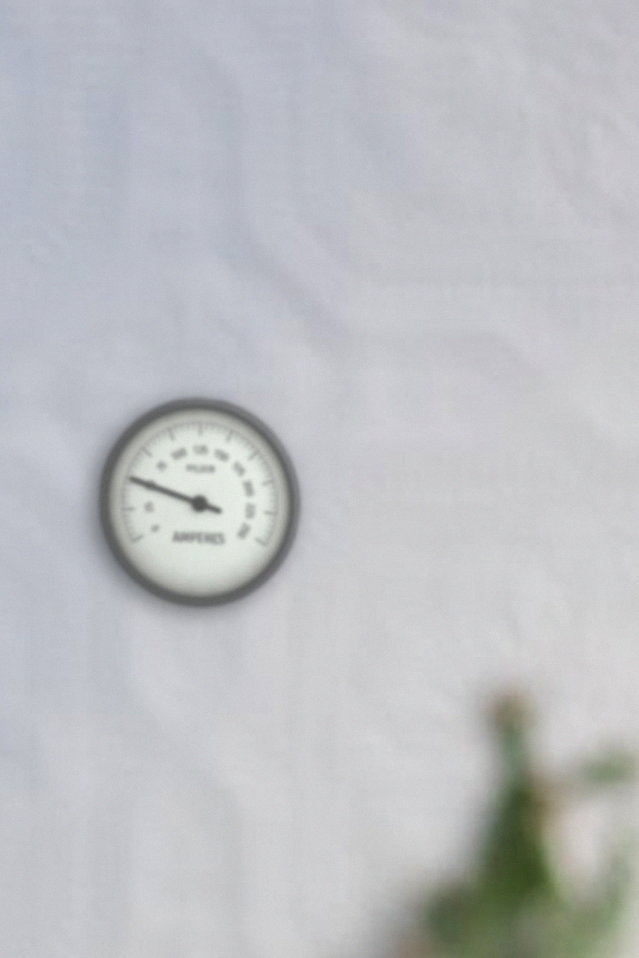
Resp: 50,A
